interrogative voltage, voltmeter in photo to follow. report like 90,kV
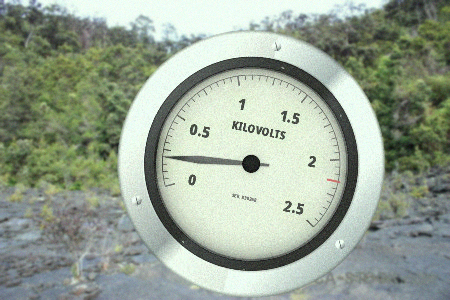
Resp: 0.2,kV
